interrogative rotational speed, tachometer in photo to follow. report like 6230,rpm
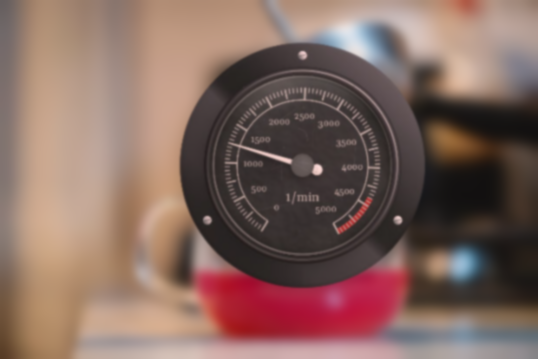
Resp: 1250,rpm
